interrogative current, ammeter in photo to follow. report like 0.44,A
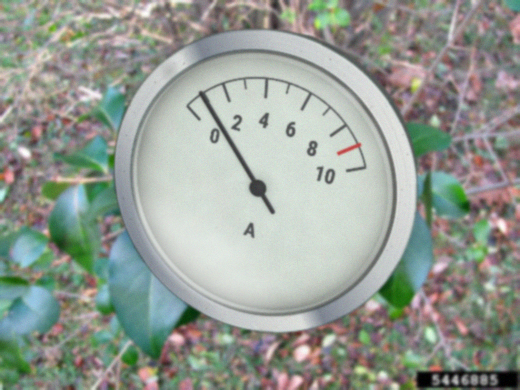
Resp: 1,A
